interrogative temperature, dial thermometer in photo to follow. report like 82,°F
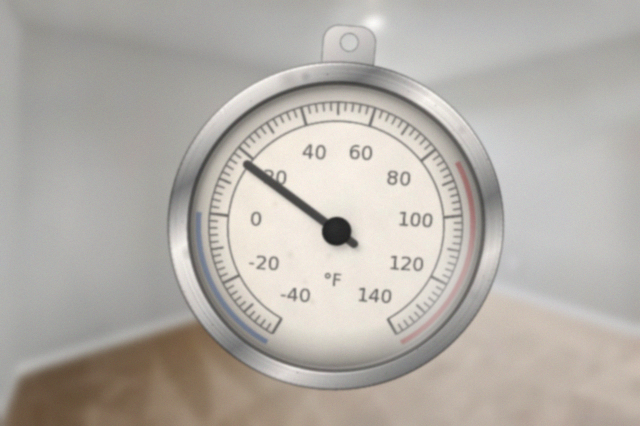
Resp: 18,°F
